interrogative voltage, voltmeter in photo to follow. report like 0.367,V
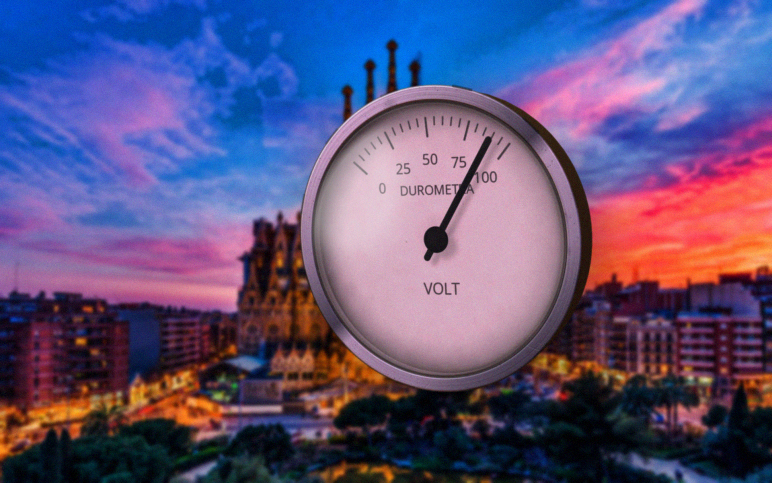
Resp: 90,V
